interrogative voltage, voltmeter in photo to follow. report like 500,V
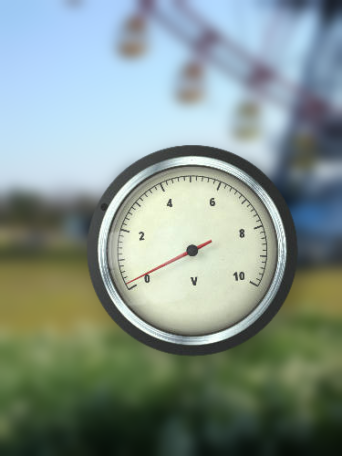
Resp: 0.2,V
